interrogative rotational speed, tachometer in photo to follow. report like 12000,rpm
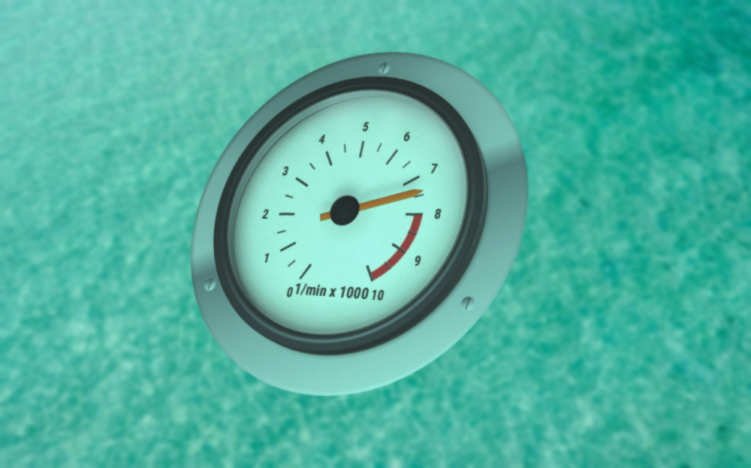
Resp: 7500,rpm
